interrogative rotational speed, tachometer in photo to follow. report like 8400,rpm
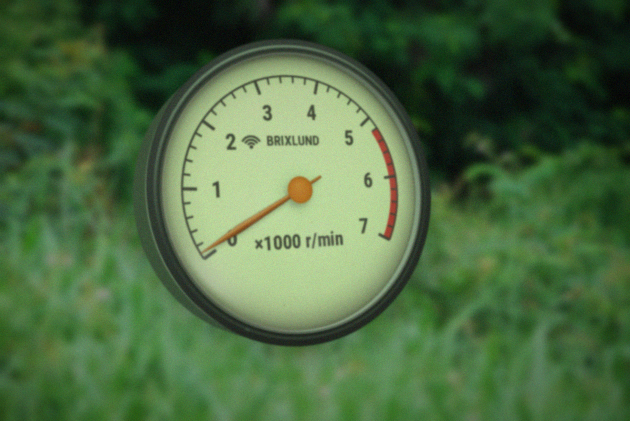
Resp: 100,rpm
